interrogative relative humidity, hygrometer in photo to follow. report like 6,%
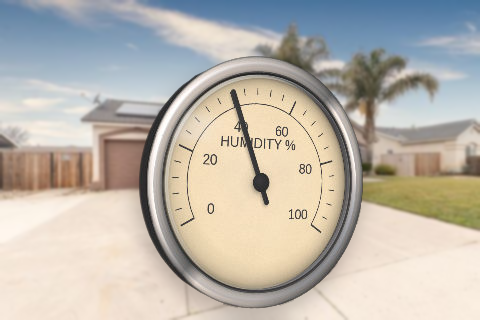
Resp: 40,%
